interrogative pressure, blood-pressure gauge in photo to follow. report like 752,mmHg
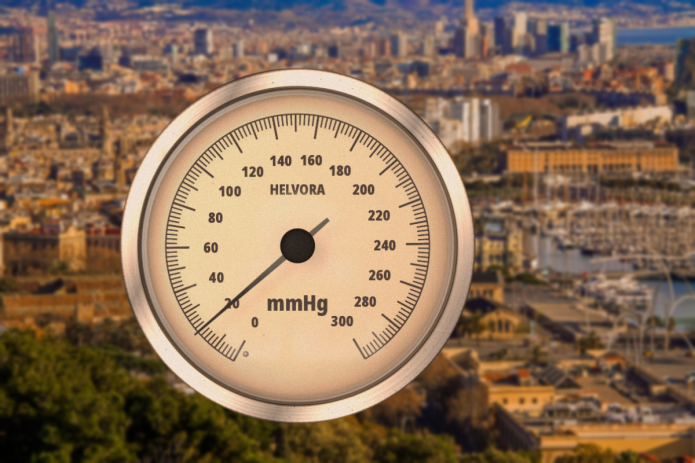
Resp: 20,mmHg
